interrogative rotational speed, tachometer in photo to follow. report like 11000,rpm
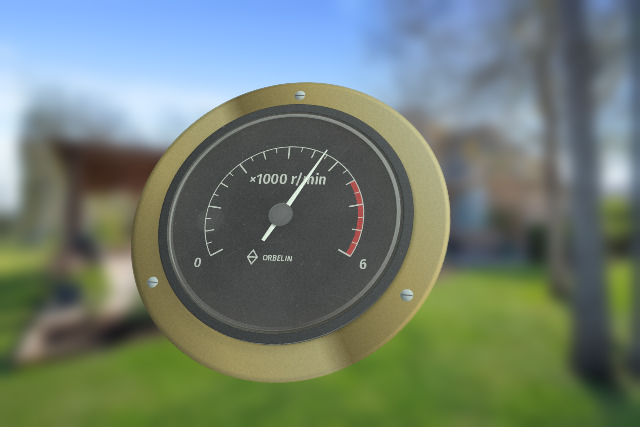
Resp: 3750,rpm
